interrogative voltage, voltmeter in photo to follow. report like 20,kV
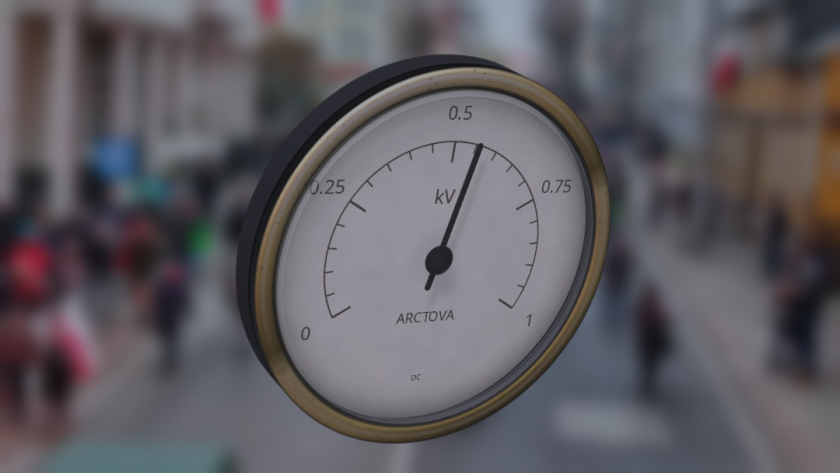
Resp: 0.55,kV
